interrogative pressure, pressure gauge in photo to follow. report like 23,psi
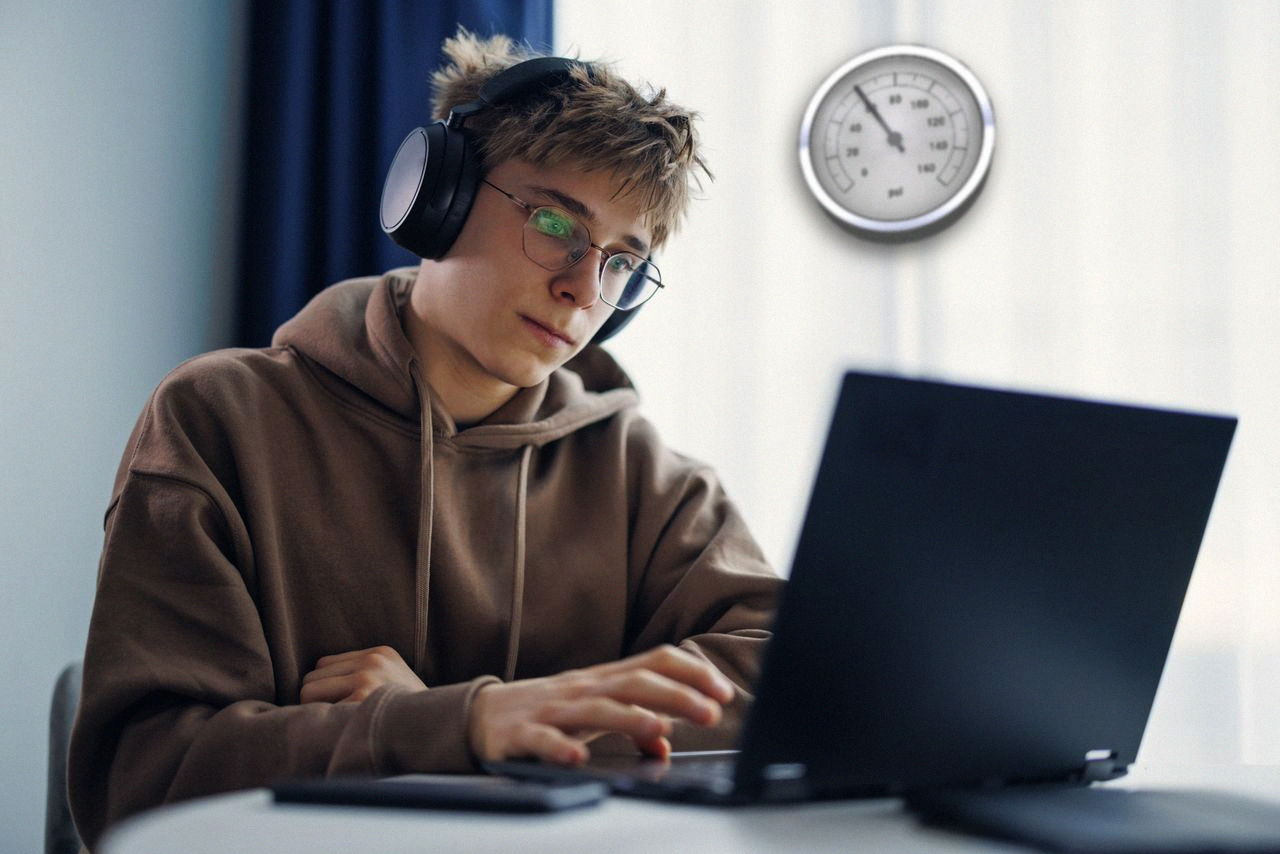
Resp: 60,psi
